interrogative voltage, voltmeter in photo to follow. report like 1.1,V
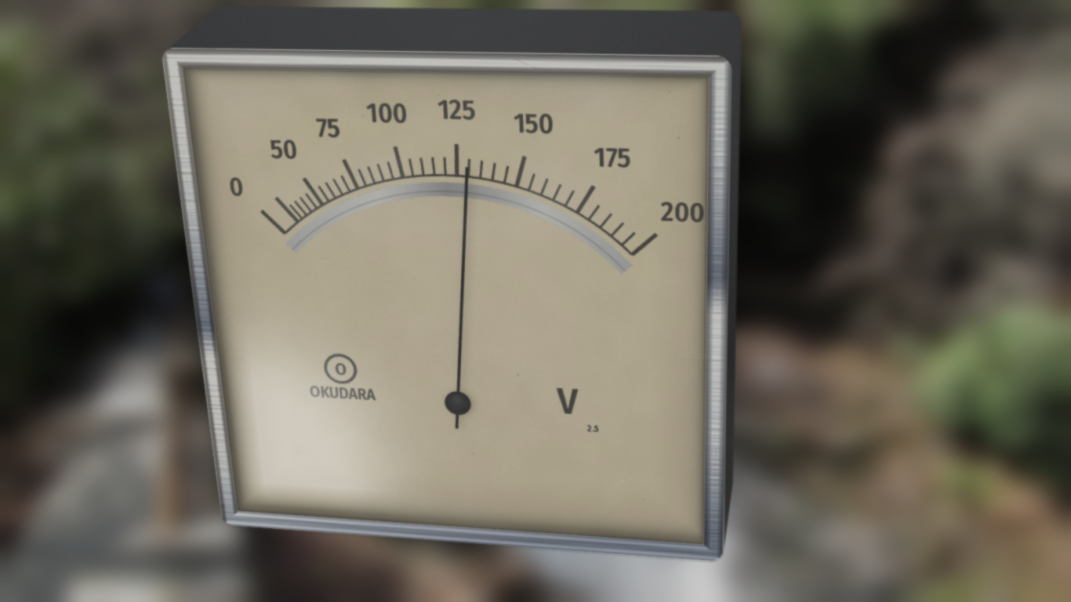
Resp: 130,V
